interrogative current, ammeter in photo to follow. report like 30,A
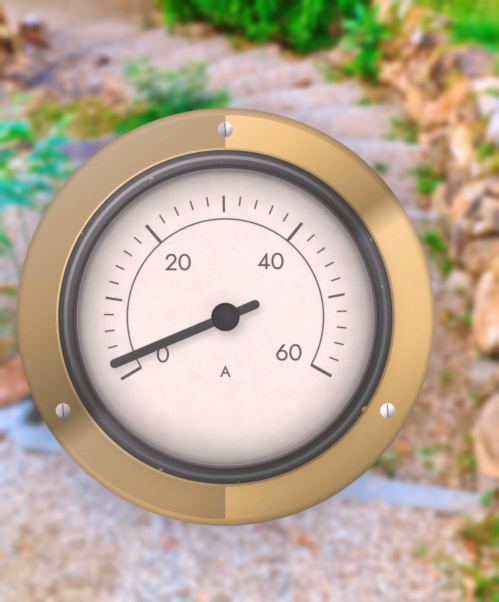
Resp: 2,A
